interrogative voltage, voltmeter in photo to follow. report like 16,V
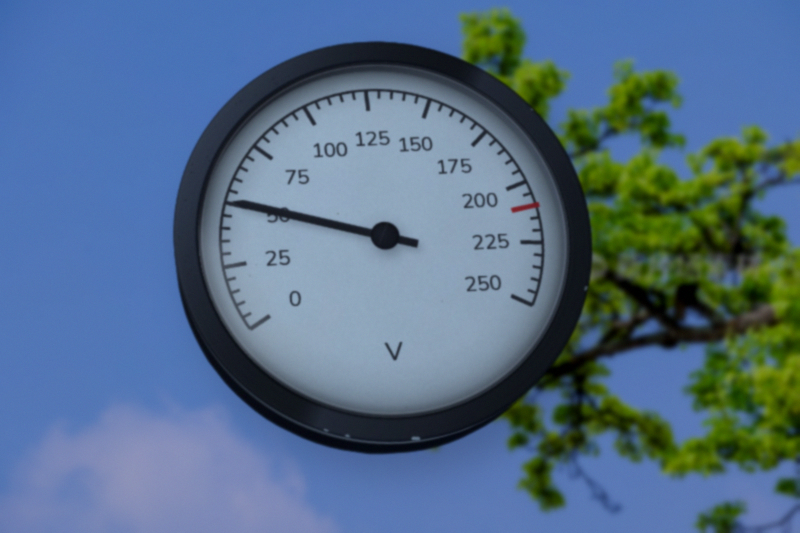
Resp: 50,V
